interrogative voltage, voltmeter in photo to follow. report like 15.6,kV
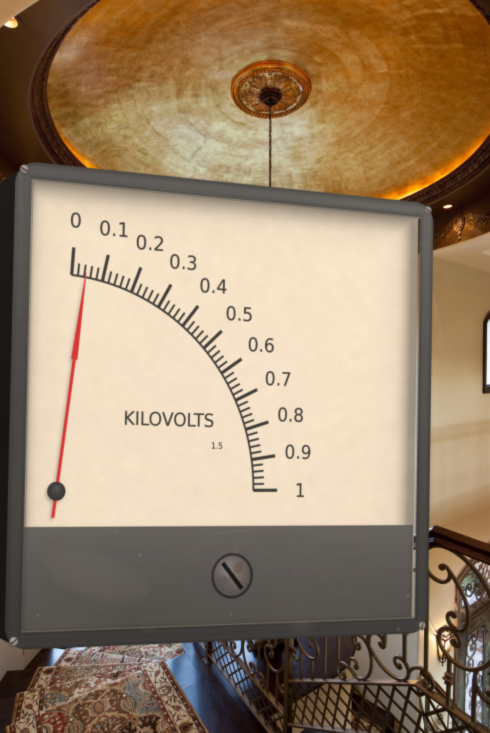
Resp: 0.04,kV
